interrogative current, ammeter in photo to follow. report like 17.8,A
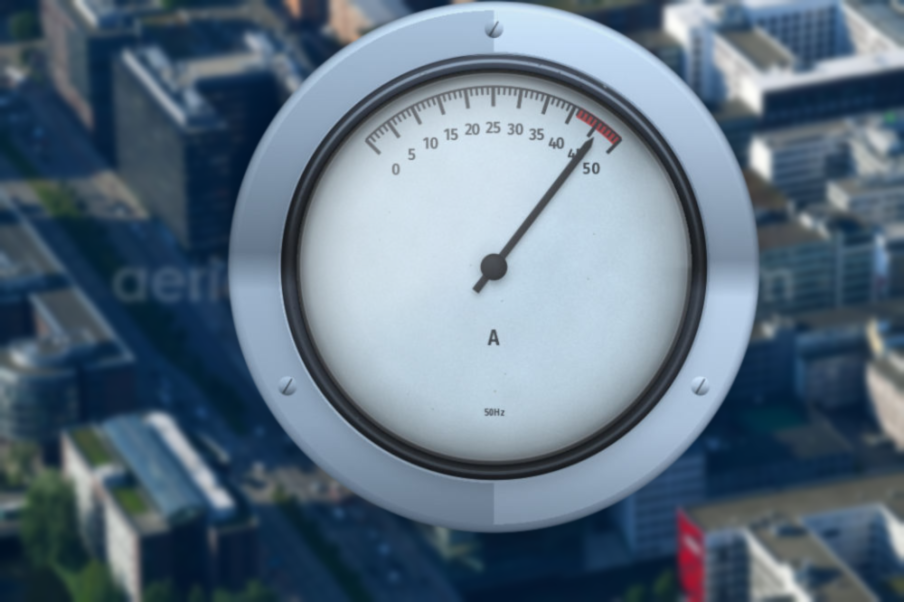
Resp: 46,A
